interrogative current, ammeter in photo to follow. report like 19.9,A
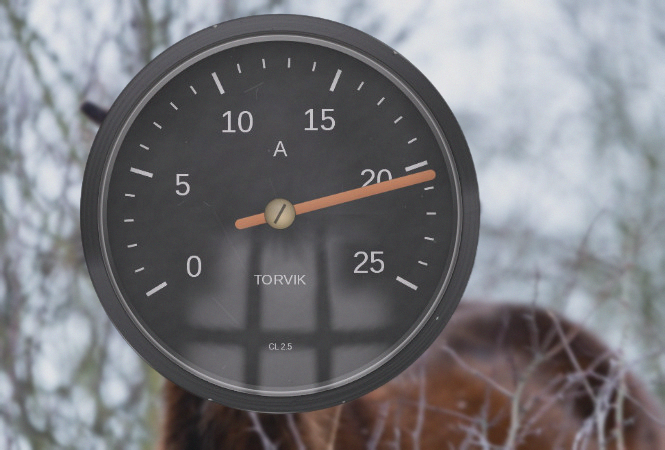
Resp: 20.5,A
